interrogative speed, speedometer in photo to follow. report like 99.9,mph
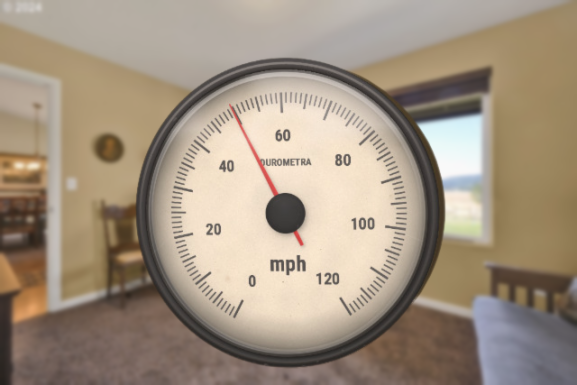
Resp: 50,mph
